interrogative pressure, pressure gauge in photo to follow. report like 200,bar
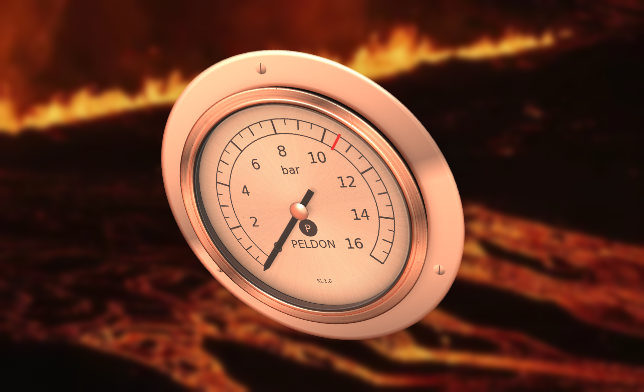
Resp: 0,bar
